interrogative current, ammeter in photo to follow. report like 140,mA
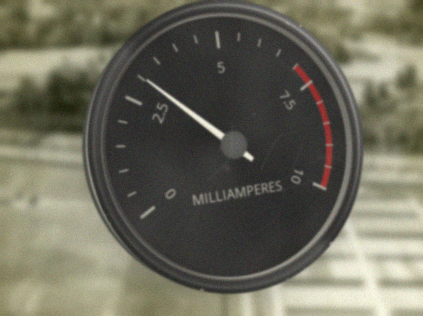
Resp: 3,mA
